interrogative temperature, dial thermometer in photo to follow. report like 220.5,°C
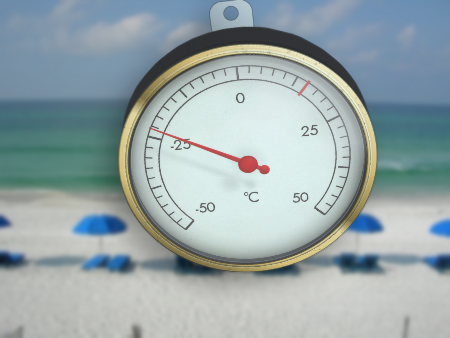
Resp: -22.5,°C
